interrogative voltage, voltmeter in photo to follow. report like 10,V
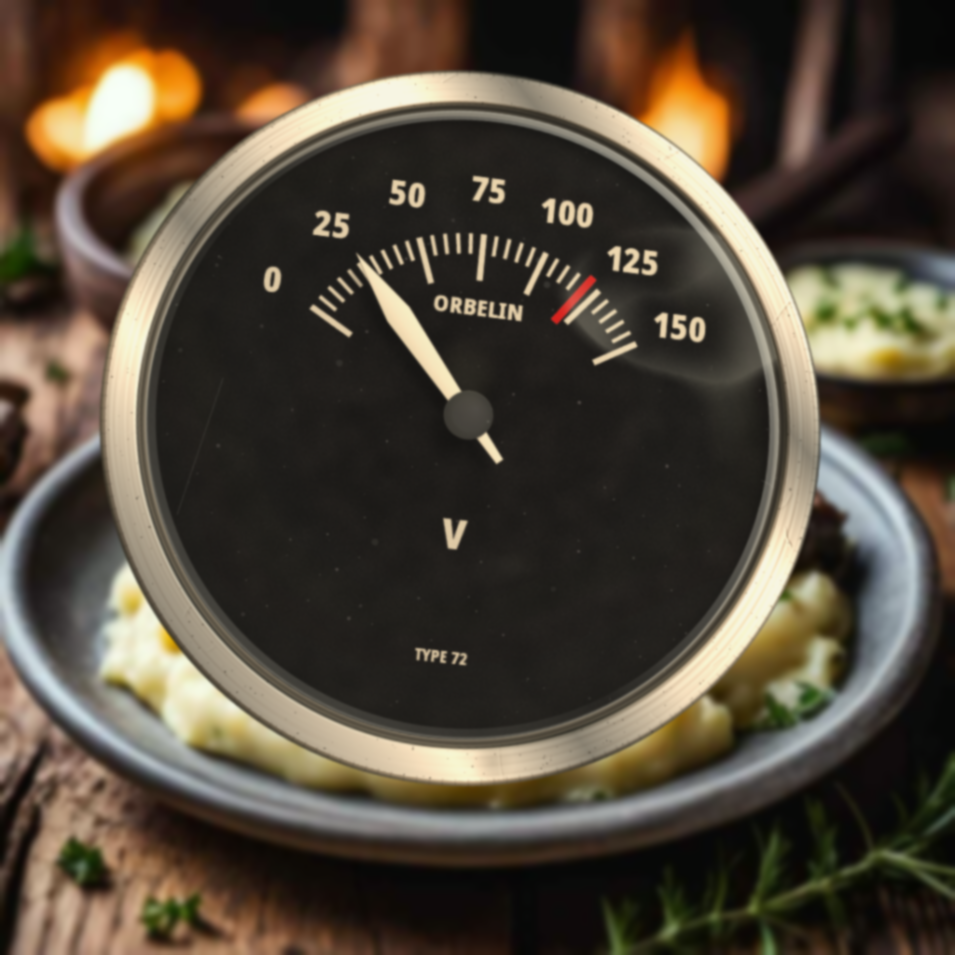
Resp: 25,V
